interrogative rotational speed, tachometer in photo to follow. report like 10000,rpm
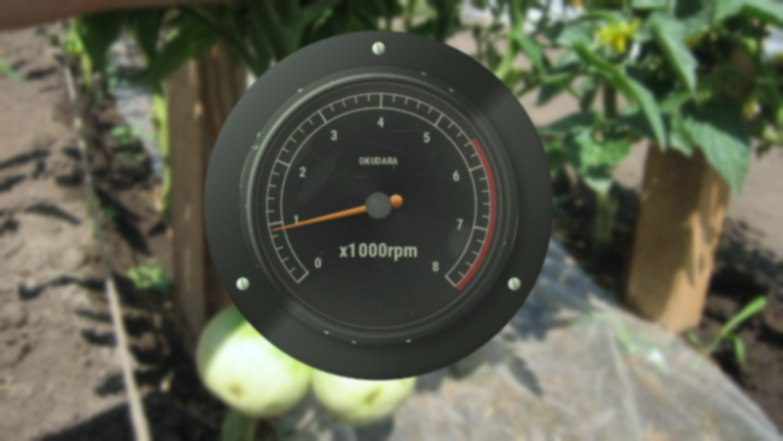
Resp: 900,rpm
